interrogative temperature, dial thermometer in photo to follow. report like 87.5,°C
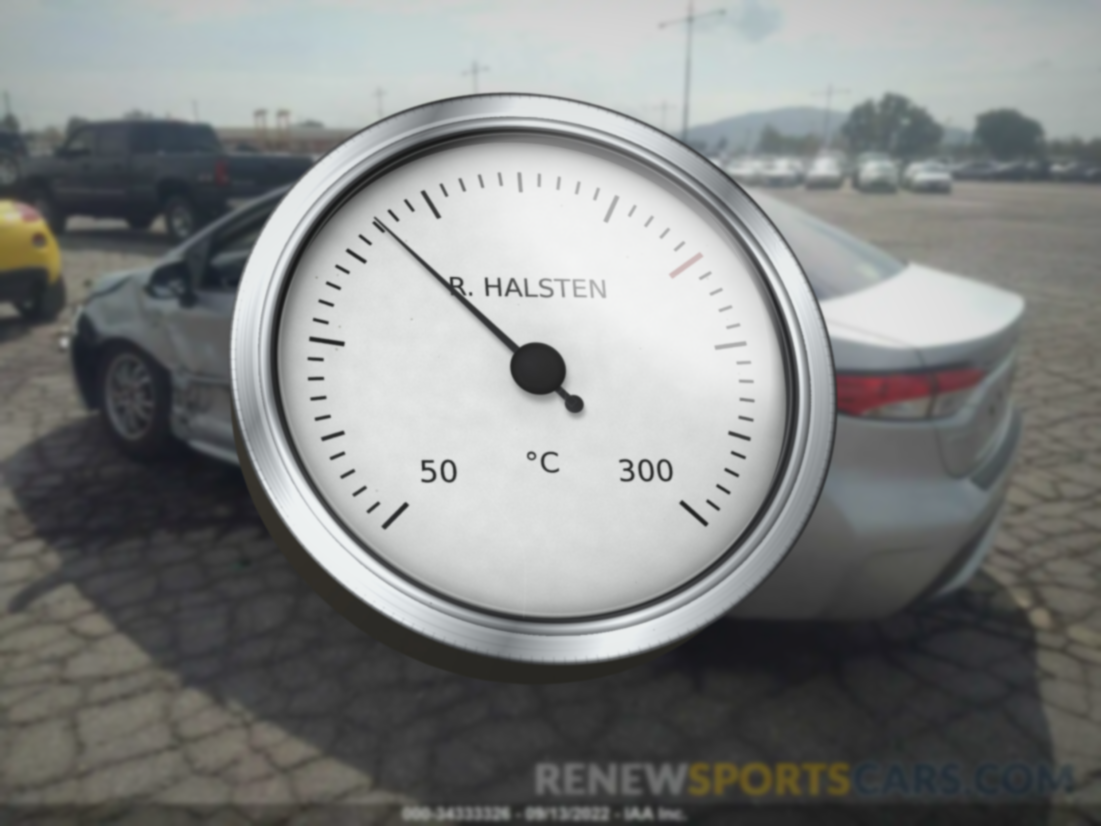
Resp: 135,°C
